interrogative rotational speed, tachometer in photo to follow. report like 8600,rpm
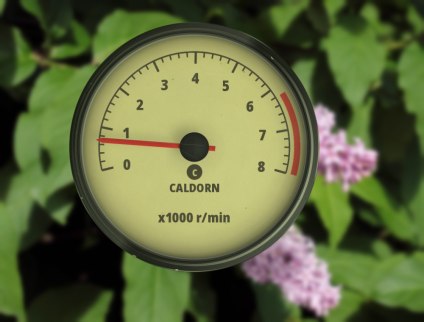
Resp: 700,rpm
